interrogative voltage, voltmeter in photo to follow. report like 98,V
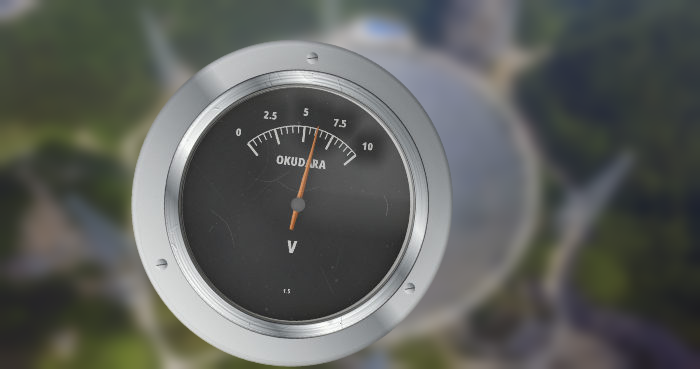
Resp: 6,V
